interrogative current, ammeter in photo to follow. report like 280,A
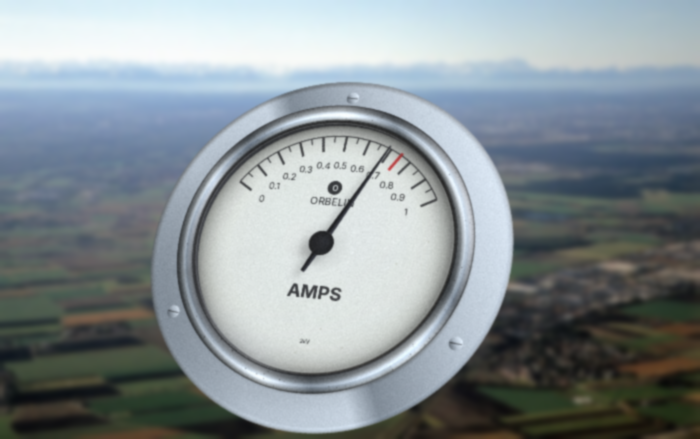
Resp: 0.7,A
